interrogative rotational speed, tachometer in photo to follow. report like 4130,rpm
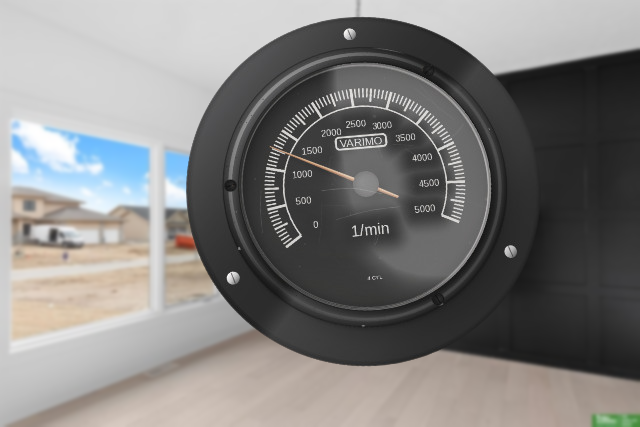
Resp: 1250,rpm
